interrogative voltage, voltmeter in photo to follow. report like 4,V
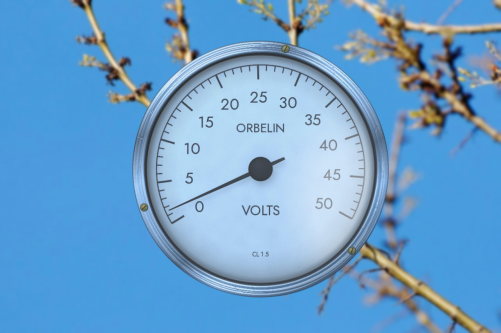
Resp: 1.5,V
